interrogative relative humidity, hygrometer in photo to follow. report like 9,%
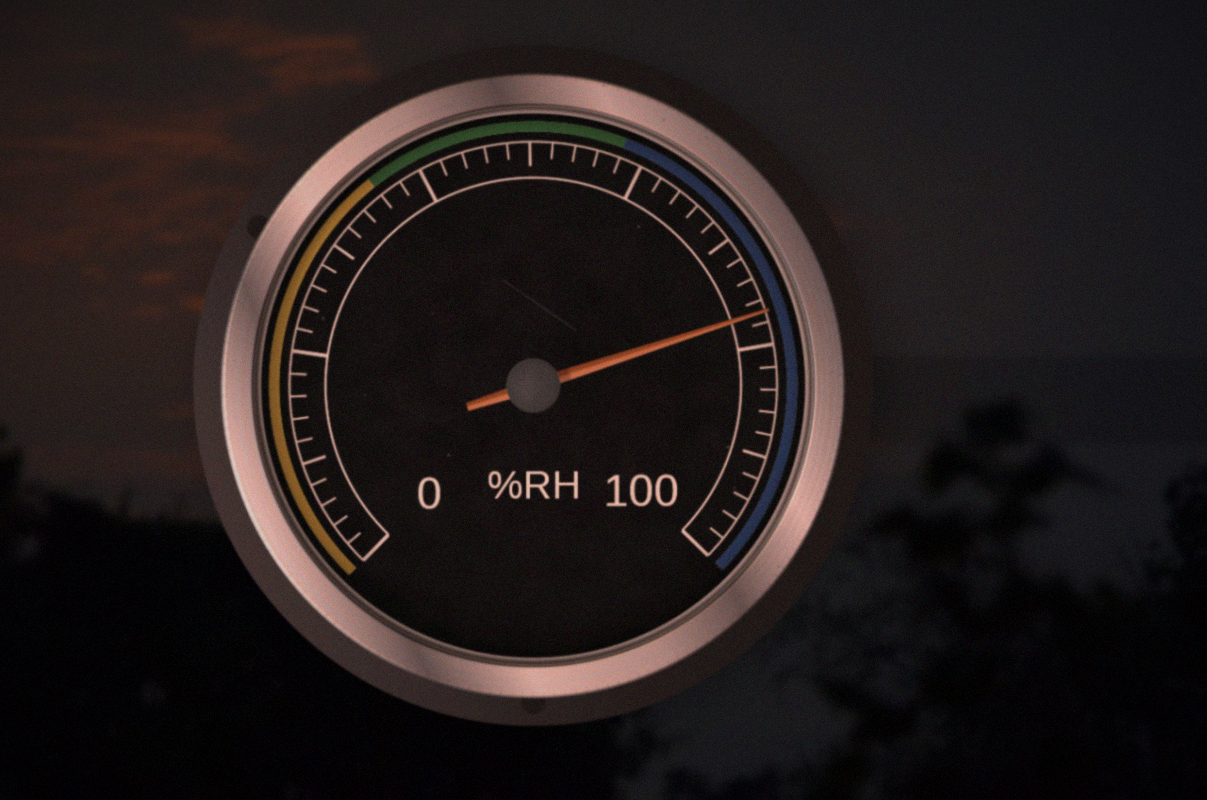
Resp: 77,%
